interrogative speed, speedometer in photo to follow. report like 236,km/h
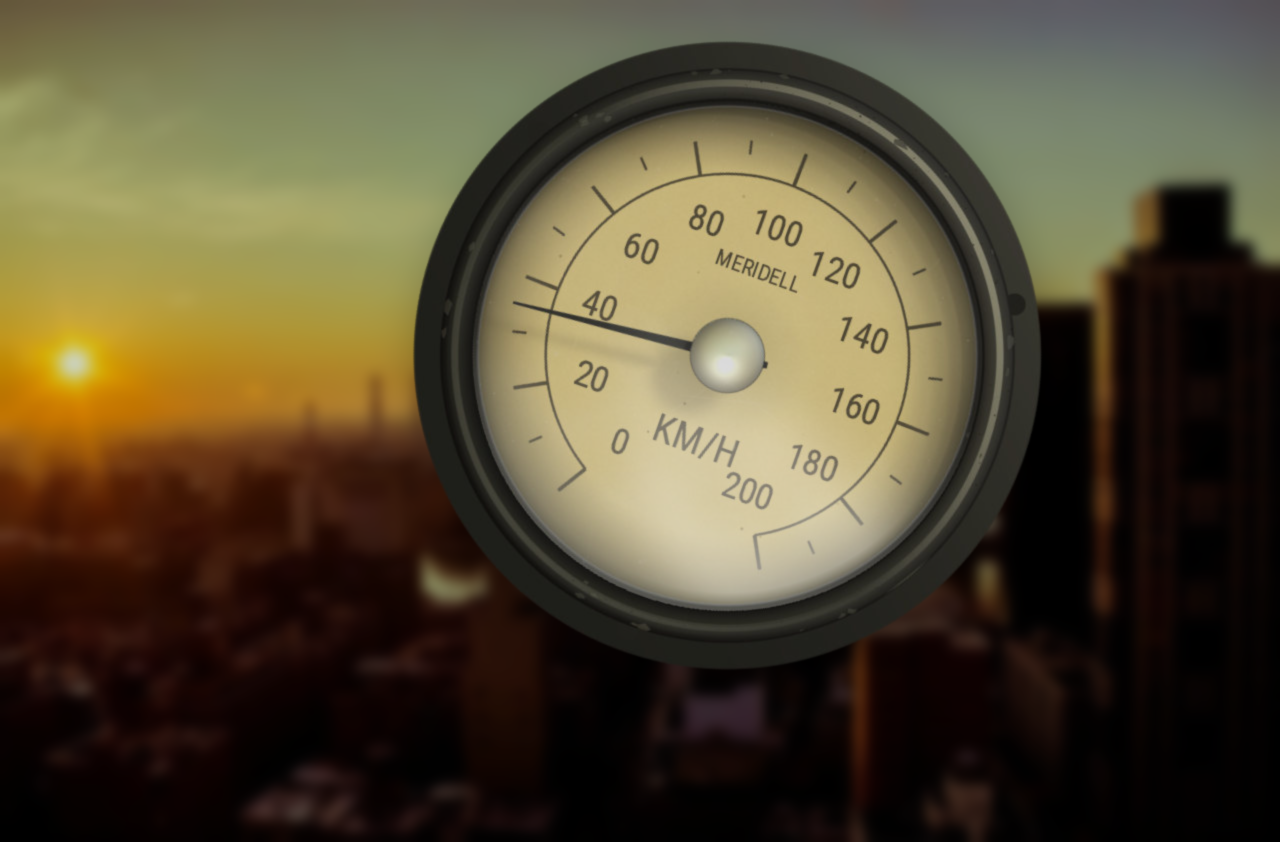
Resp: 35,km/h
